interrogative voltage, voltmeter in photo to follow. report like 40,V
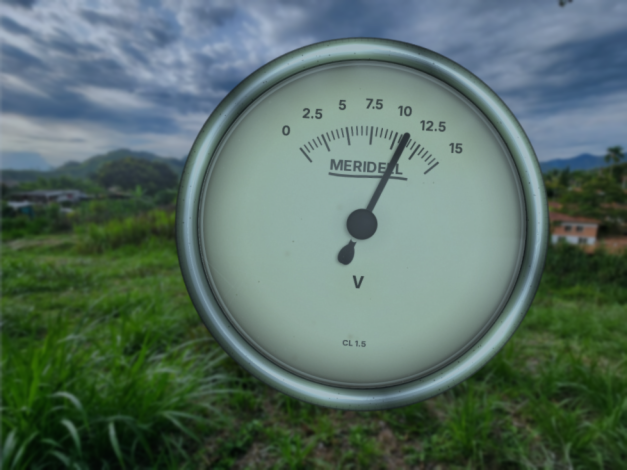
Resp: 11,V
